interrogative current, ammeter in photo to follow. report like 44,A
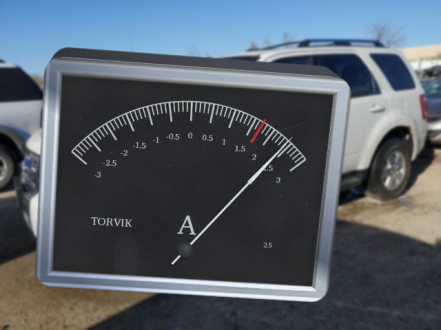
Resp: 2.4,A
